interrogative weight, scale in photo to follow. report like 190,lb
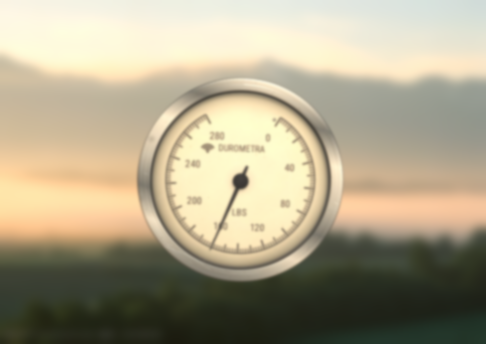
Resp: 160,lb
